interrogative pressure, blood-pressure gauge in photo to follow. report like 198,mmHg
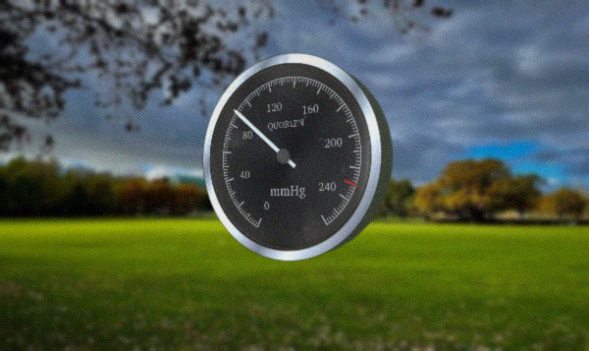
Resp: 90,mmHg
